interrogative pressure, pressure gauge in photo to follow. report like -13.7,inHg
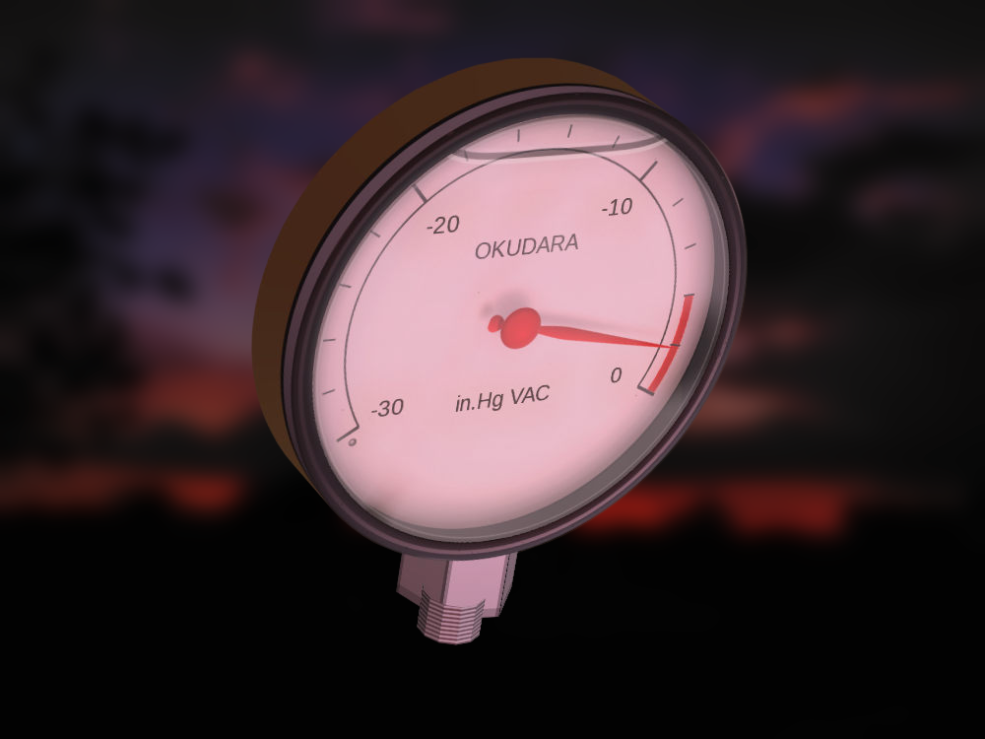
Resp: -2,inHg
